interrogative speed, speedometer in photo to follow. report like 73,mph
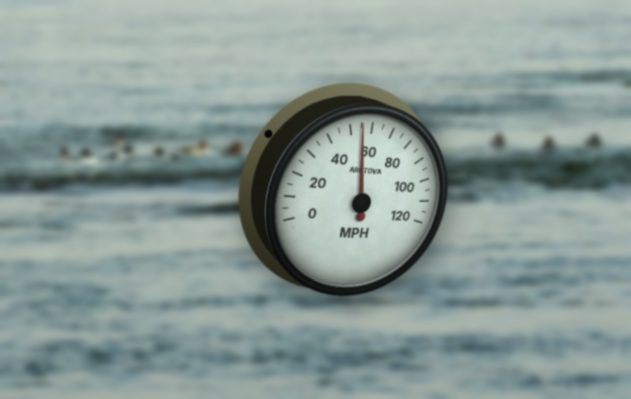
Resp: 55,mph
